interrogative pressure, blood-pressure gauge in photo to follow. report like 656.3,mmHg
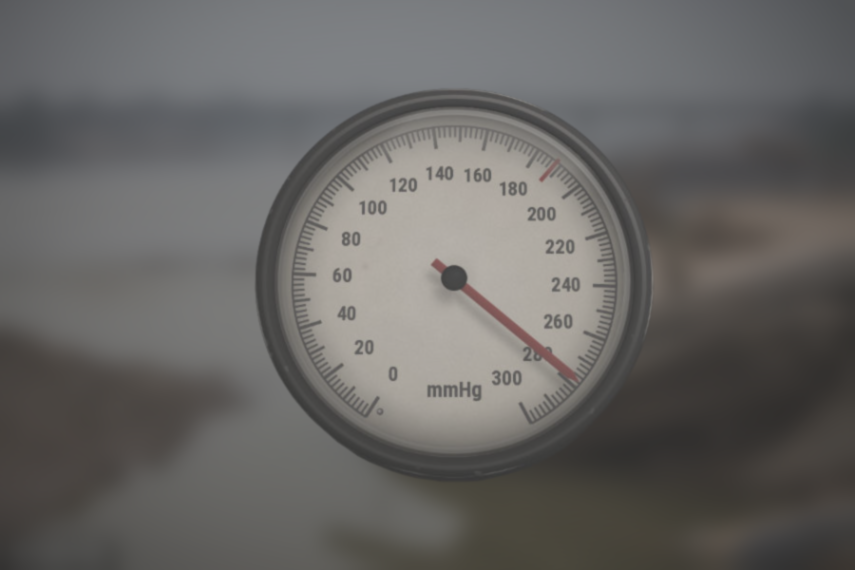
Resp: 278,mmHg
